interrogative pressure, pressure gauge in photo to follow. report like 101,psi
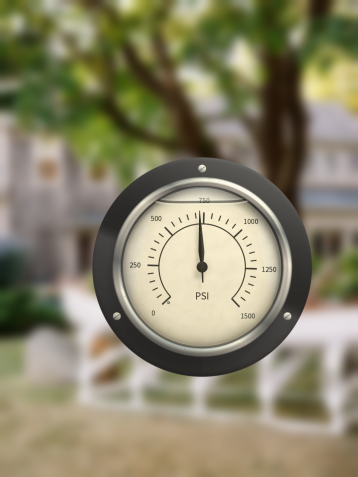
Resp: 725,psi
